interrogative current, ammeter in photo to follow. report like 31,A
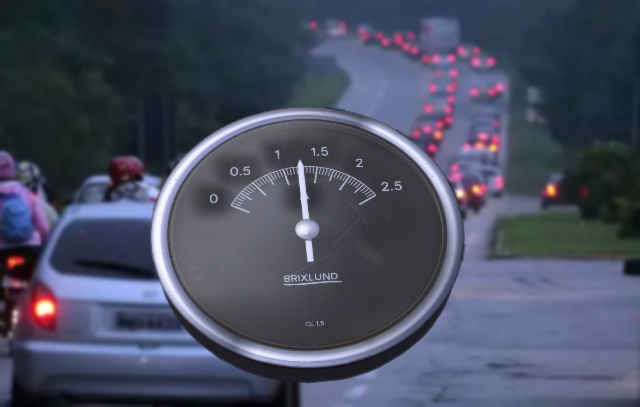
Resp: 1.25,A
